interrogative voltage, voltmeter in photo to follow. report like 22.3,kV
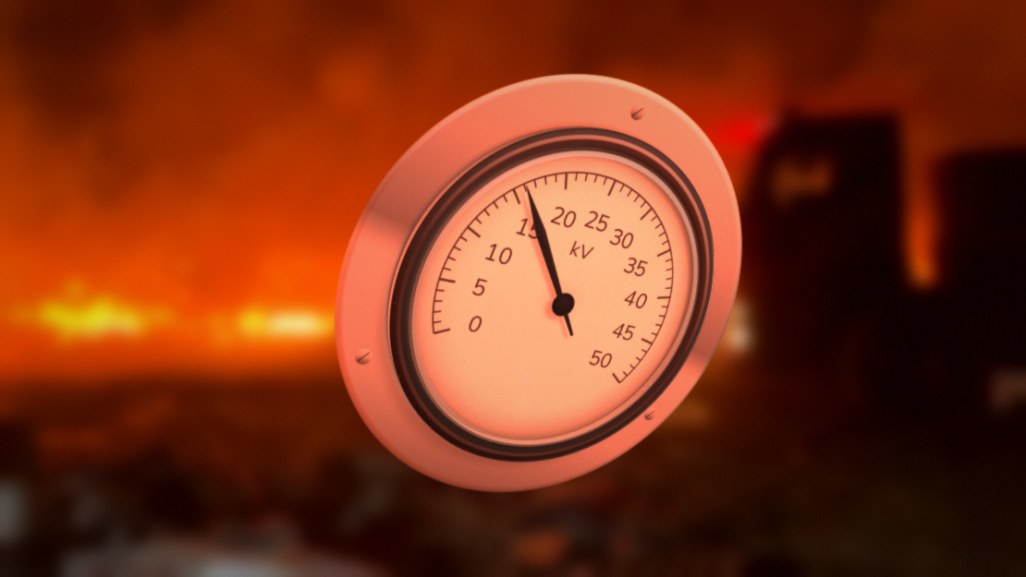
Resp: 16,kV
